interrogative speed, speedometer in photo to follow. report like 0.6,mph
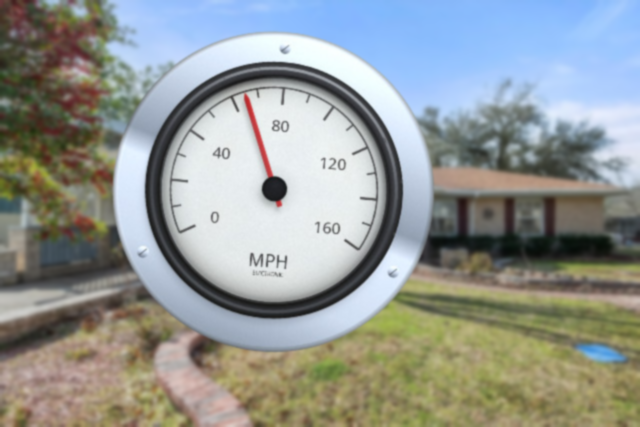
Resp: 65,mph
